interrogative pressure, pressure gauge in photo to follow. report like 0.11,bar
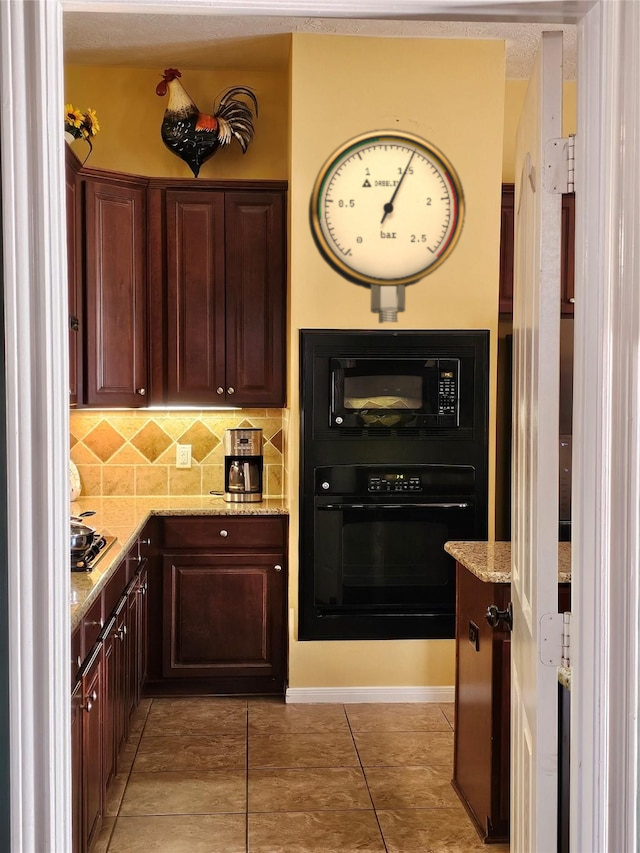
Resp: 1.5,bar
